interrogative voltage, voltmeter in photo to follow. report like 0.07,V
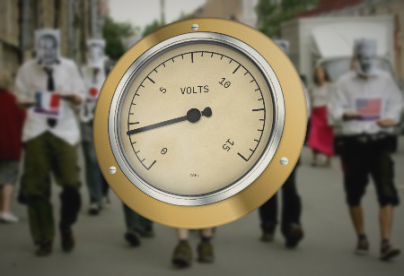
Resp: 2,V
